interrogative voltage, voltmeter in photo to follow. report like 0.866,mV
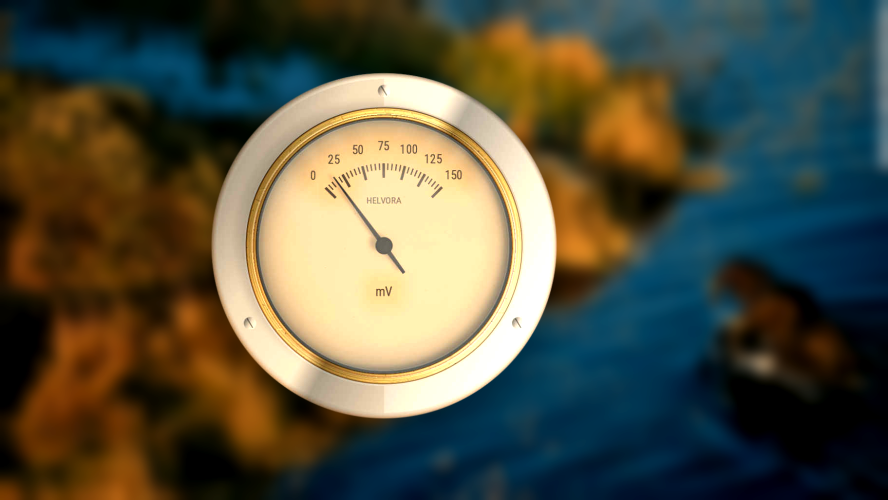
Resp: 15,mV
